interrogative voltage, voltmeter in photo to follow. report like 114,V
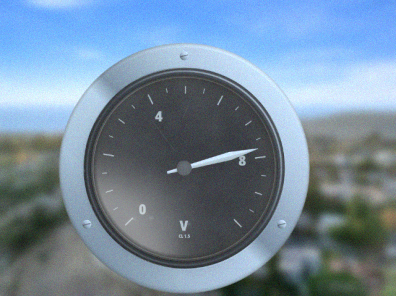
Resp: 7.75,V
